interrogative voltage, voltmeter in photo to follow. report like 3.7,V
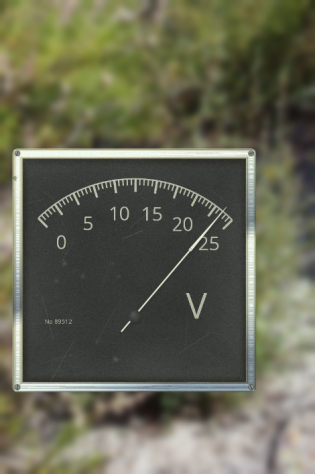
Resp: 23.5,V
